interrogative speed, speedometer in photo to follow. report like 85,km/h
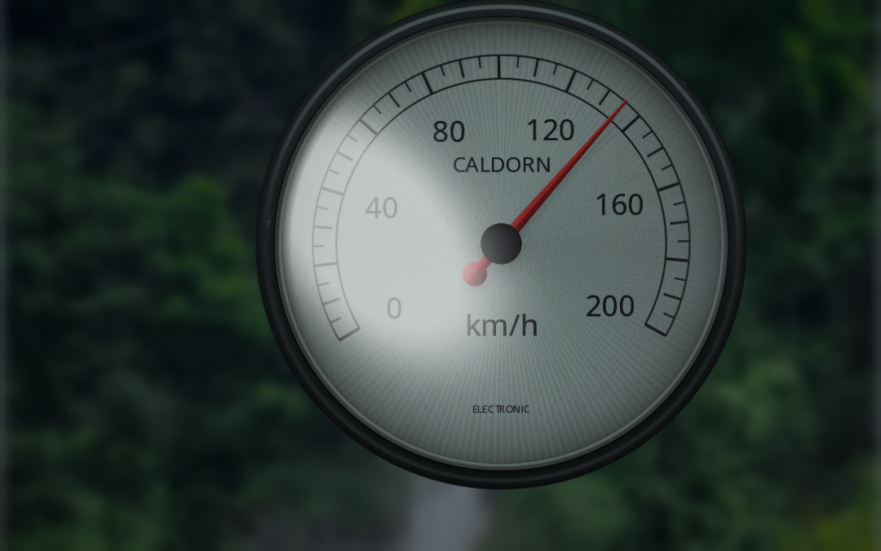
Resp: 135,km/h
